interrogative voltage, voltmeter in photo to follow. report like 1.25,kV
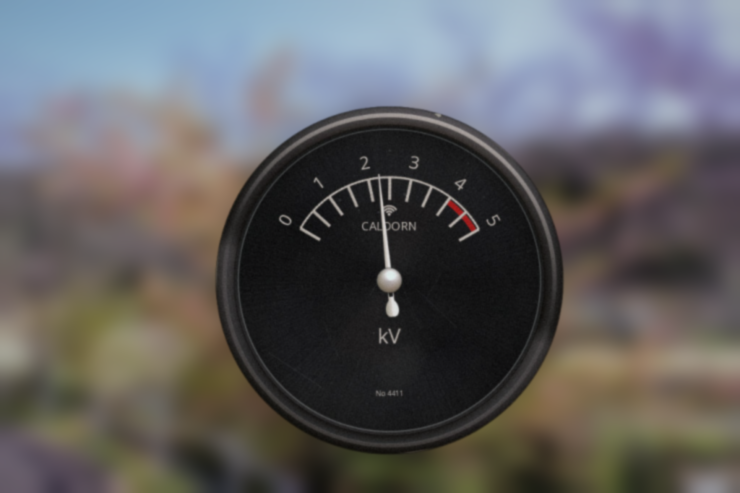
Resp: 2.25,kV
